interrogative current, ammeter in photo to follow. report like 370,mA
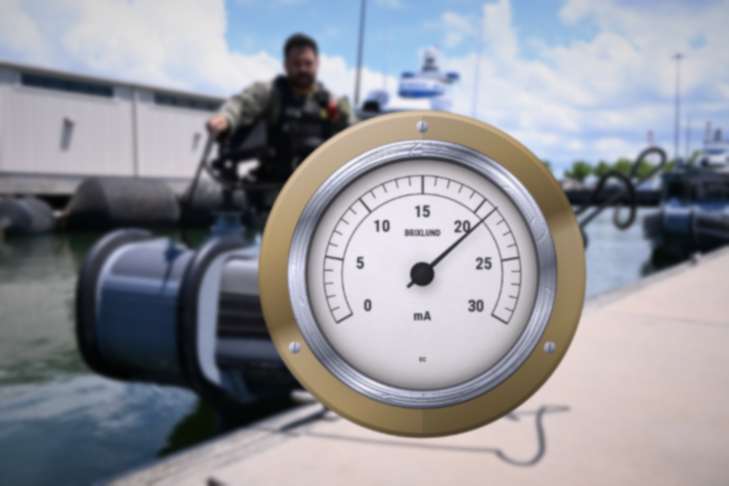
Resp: 21,mA
